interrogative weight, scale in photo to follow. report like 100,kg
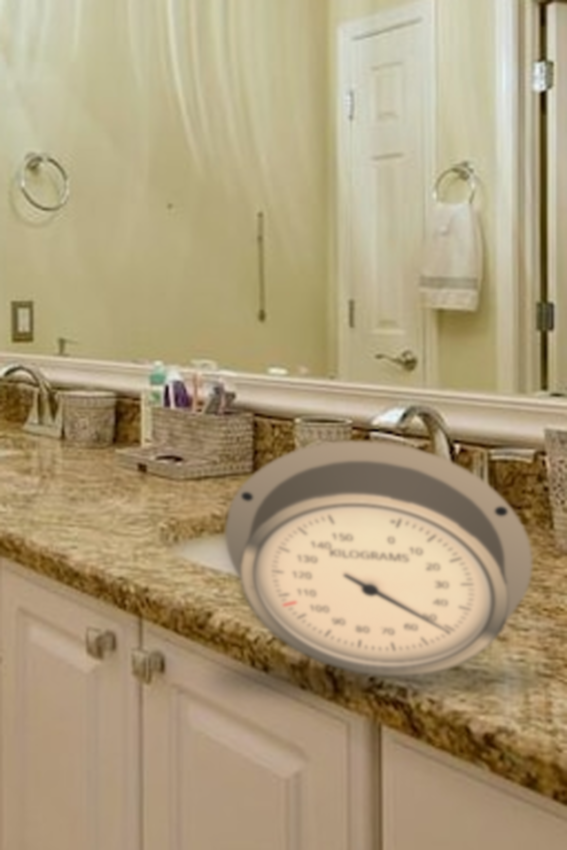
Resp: 50,kg
